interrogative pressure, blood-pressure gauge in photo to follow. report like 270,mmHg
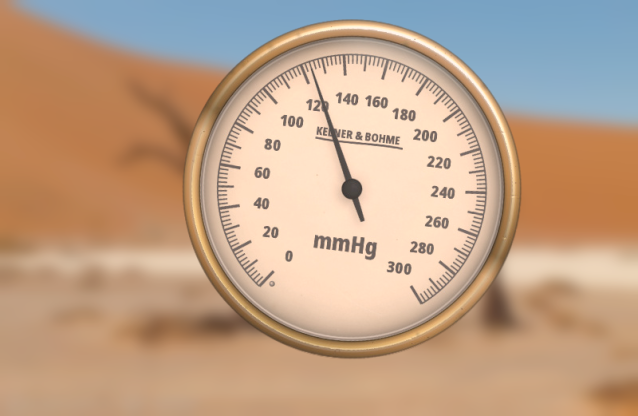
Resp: 124,mmHg
